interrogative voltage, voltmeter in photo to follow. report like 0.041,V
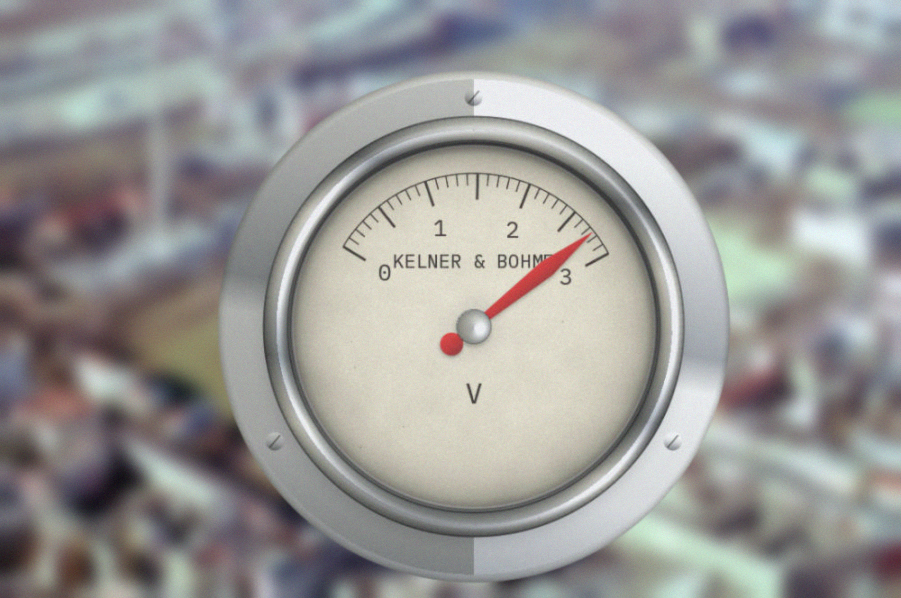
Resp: 2.75,V
